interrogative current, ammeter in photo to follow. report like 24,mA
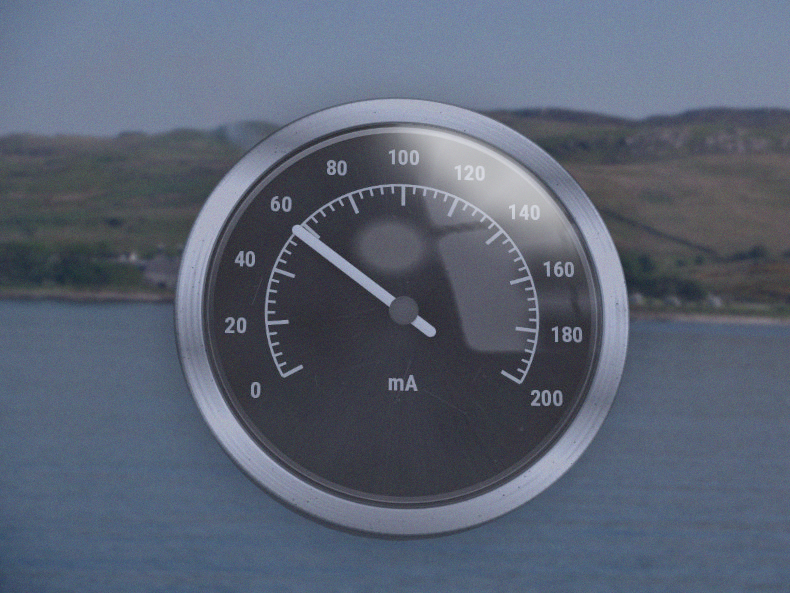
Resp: 56,mA
